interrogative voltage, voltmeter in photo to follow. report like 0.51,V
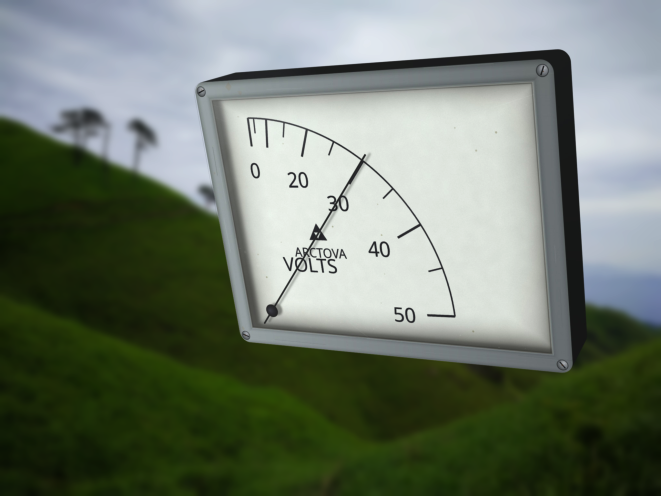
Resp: 30,V
